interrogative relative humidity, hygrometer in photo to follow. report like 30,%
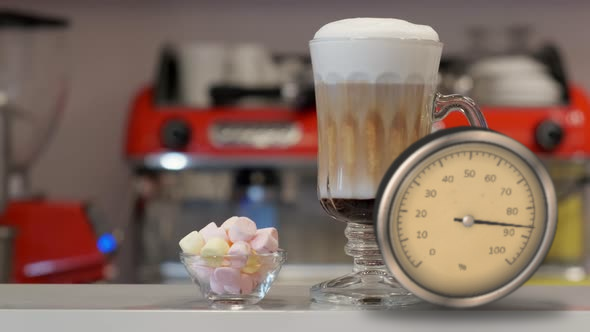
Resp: 86,%
